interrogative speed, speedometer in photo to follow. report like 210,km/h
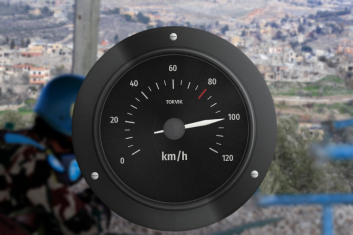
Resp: 100,km/h
